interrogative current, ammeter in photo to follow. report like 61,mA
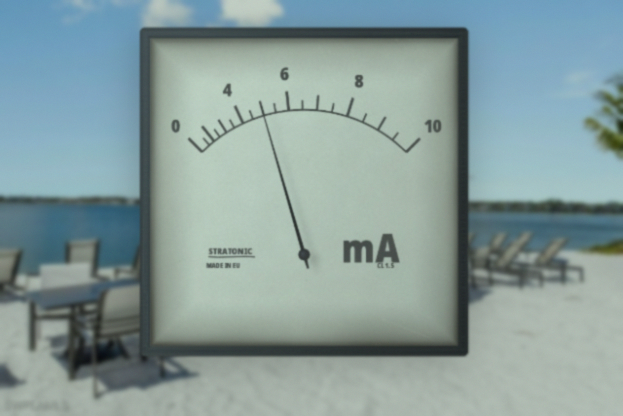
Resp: 5,mA
